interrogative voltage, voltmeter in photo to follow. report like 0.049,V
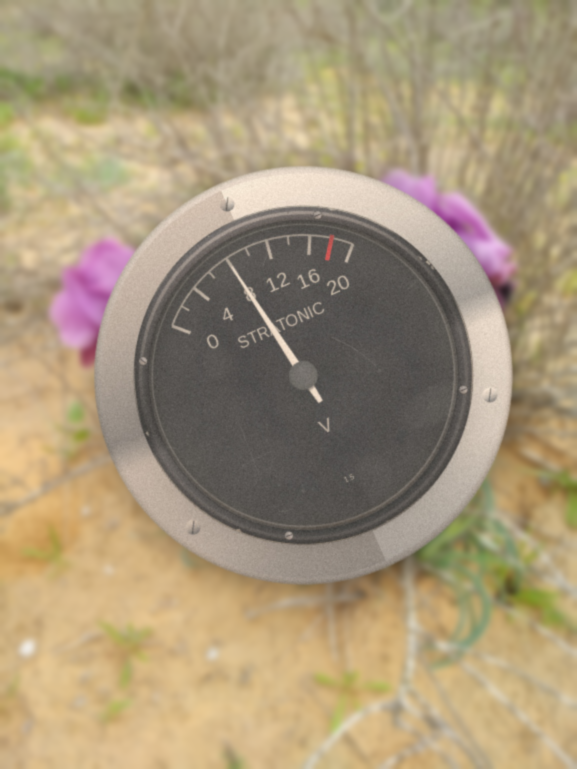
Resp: 8,V
